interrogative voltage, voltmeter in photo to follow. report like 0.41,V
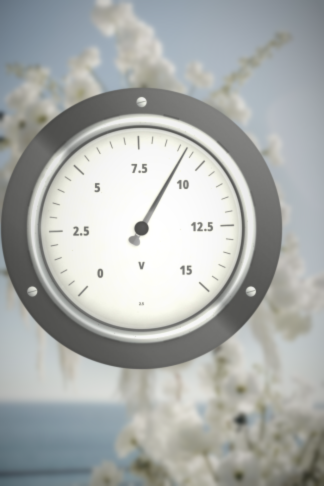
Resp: 9.25,V
